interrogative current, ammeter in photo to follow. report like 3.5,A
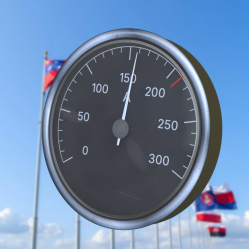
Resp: 160,A
